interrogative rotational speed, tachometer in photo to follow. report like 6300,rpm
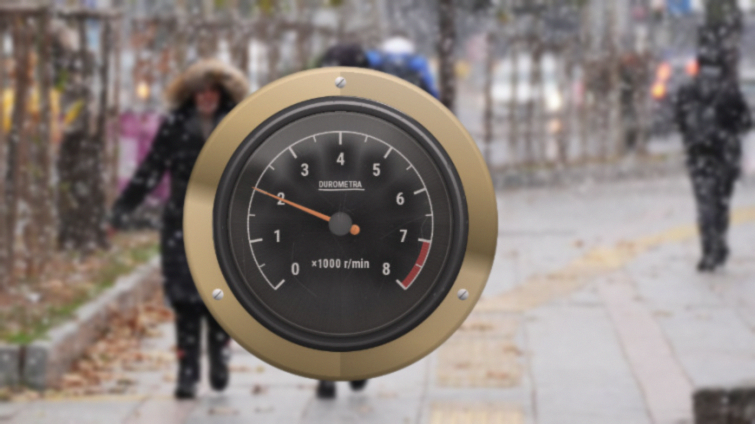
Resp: 2000,rpm
